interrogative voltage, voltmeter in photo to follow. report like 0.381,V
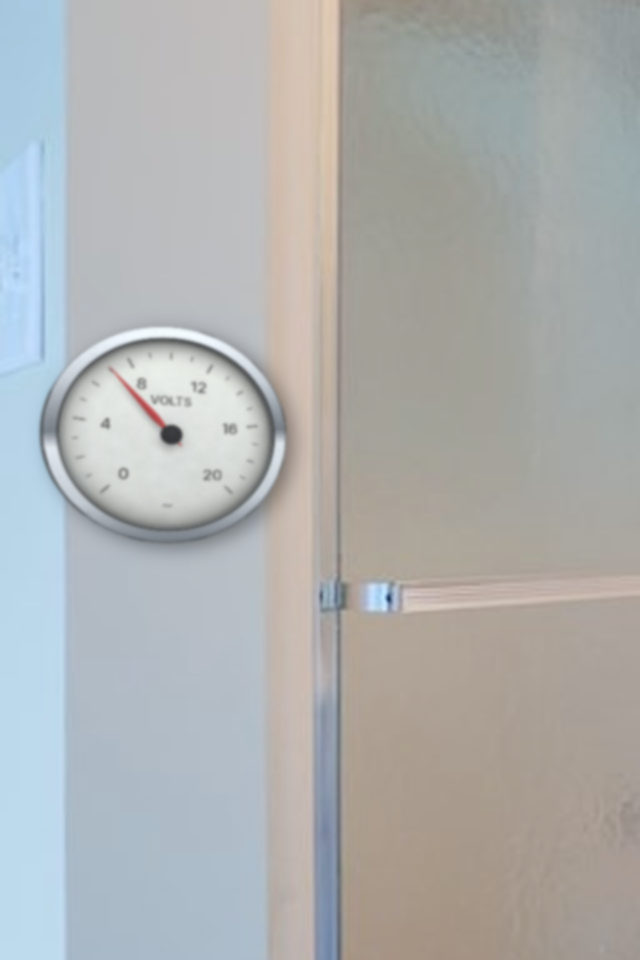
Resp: 7,V
